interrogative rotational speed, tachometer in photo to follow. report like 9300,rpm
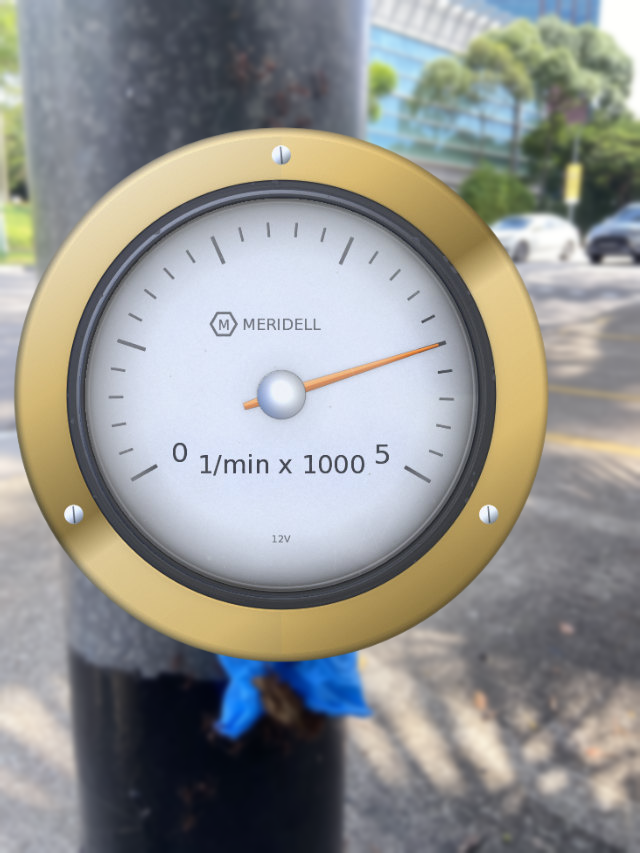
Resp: 4000,rpm
